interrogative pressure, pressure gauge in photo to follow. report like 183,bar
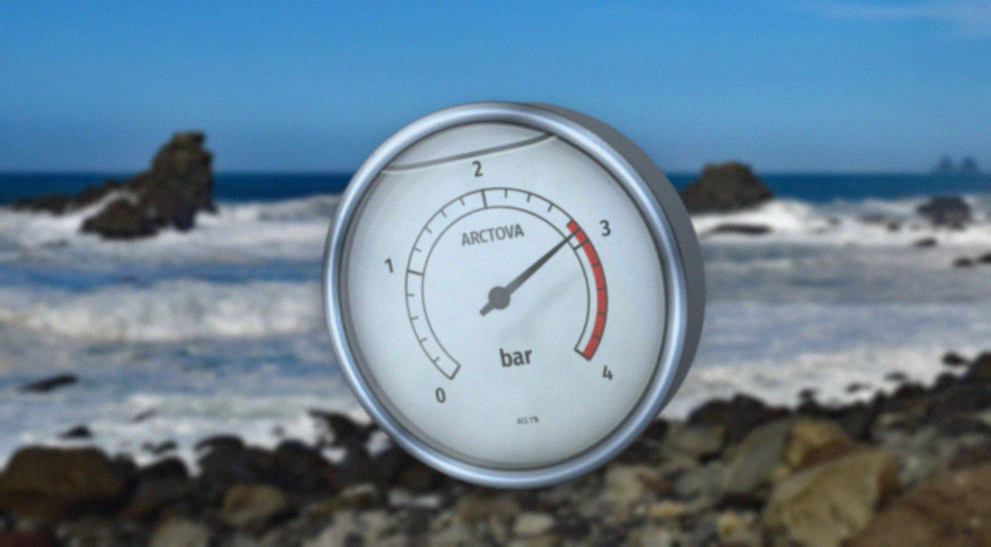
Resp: 2.9,bar
